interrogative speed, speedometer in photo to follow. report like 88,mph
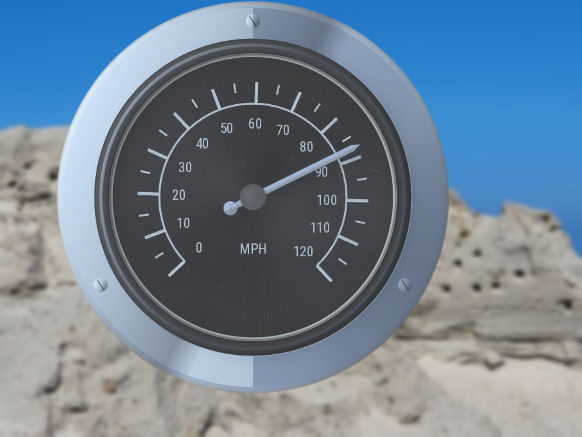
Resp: 87.5,mph
